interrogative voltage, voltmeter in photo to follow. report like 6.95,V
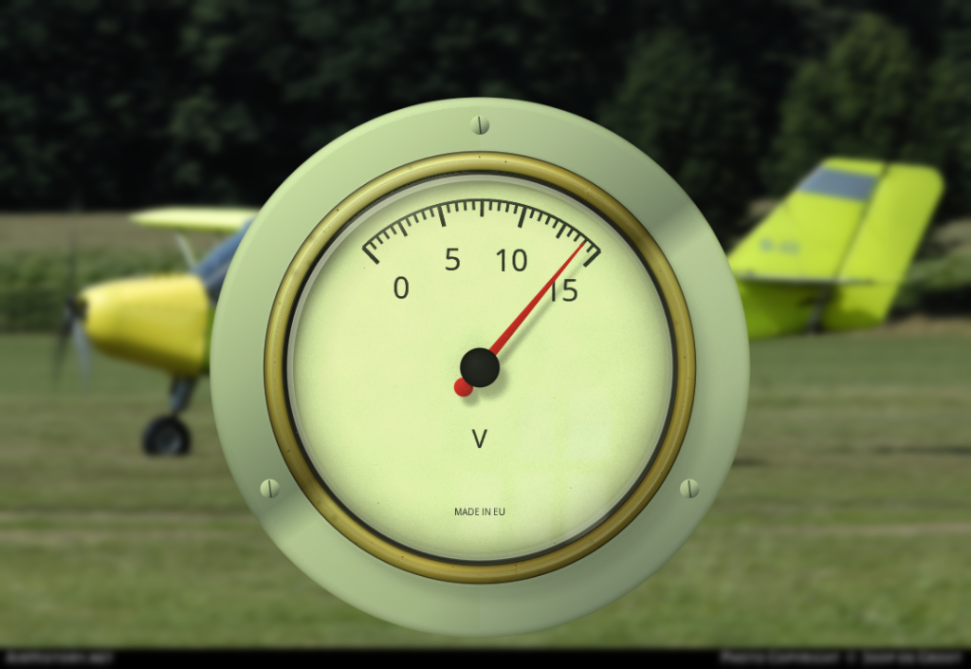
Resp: 14,V
